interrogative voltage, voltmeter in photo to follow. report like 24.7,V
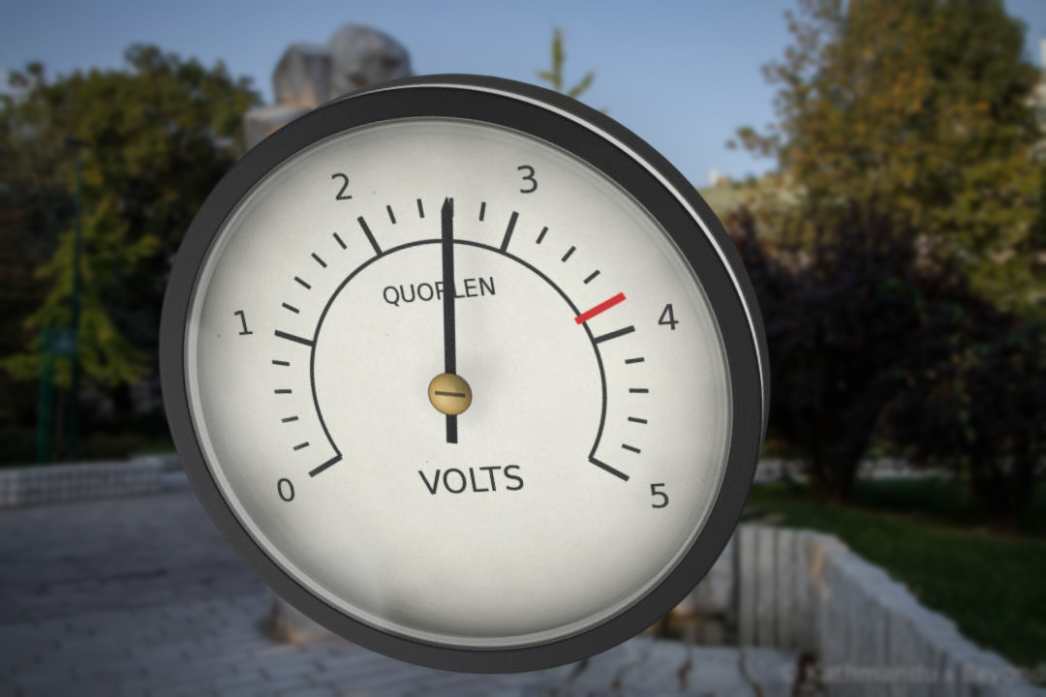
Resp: 2.6,V
